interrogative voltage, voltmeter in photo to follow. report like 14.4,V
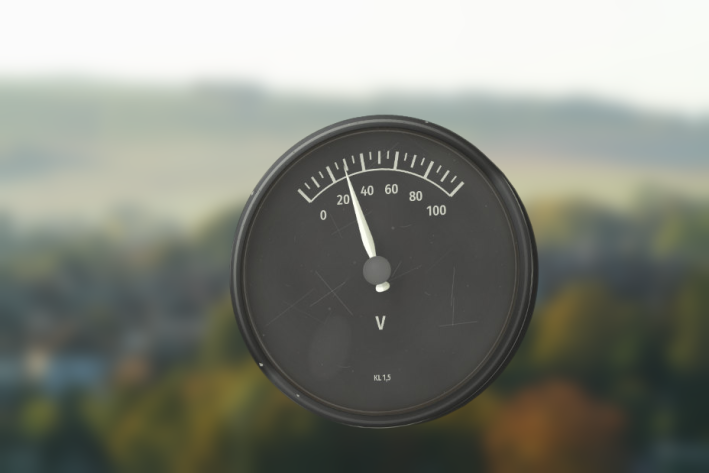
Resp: 30,V
